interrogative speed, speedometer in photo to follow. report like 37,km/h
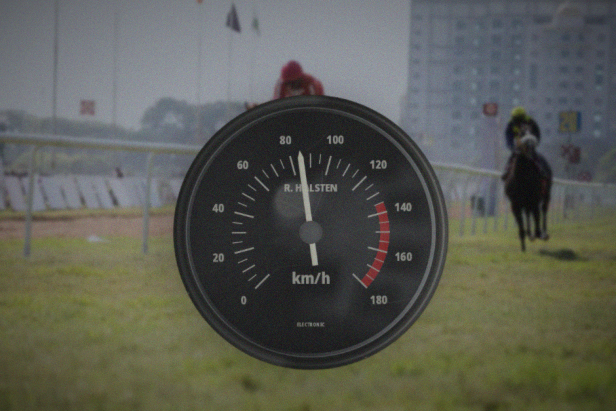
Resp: 85,km/h
